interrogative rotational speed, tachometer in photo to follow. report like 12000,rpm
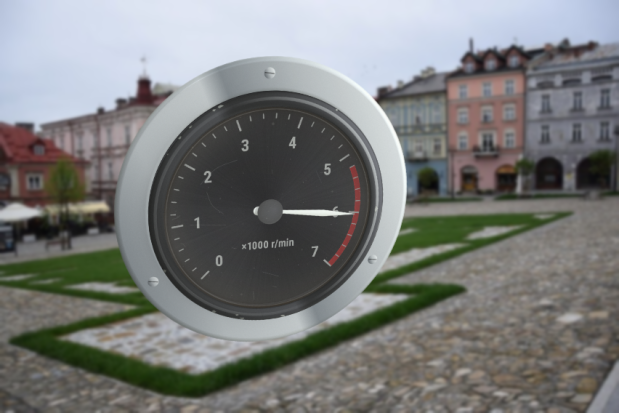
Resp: 6000,rpm
